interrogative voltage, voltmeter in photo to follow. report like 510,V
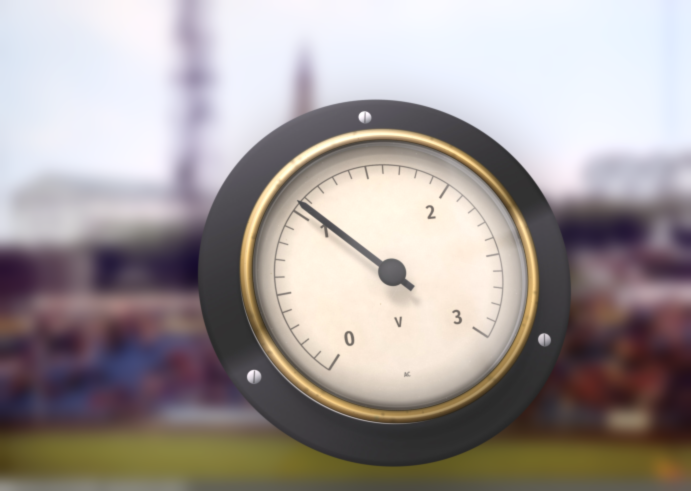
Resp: 1.05,V
